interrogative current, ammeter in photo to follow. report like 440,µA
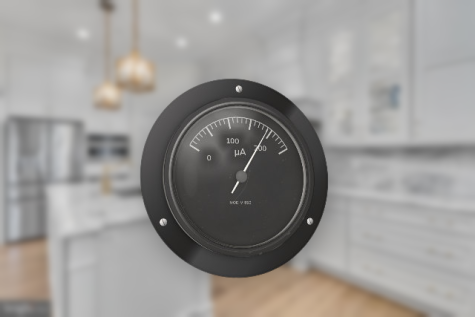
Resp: 190,µA
